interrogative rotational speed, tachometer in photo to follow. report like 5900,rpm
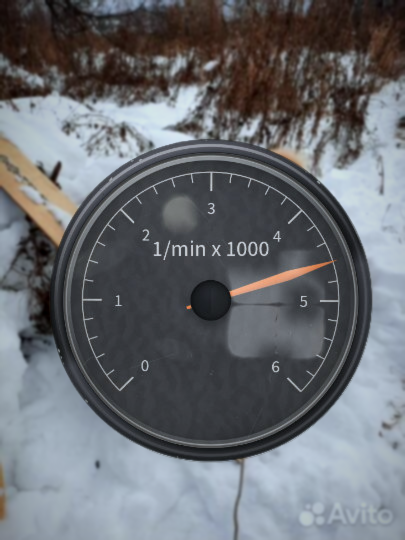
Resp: 4600,rpm
